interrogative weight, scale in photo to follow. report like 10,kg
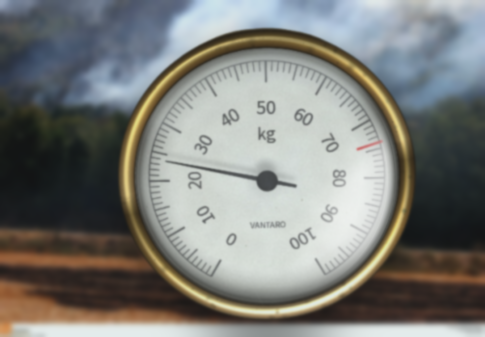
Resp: 24,kg
